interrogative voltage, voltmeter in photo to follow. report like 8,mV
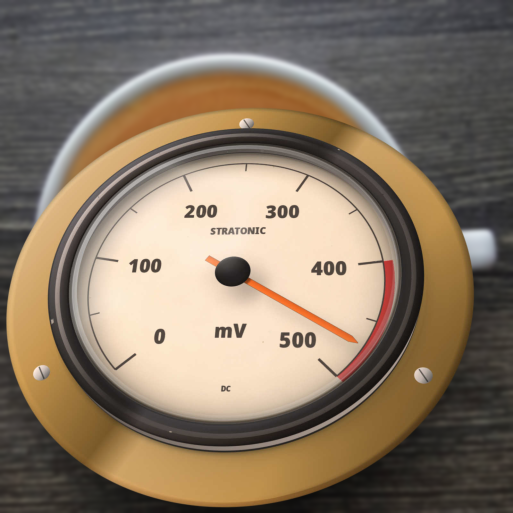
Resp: 475,mV
